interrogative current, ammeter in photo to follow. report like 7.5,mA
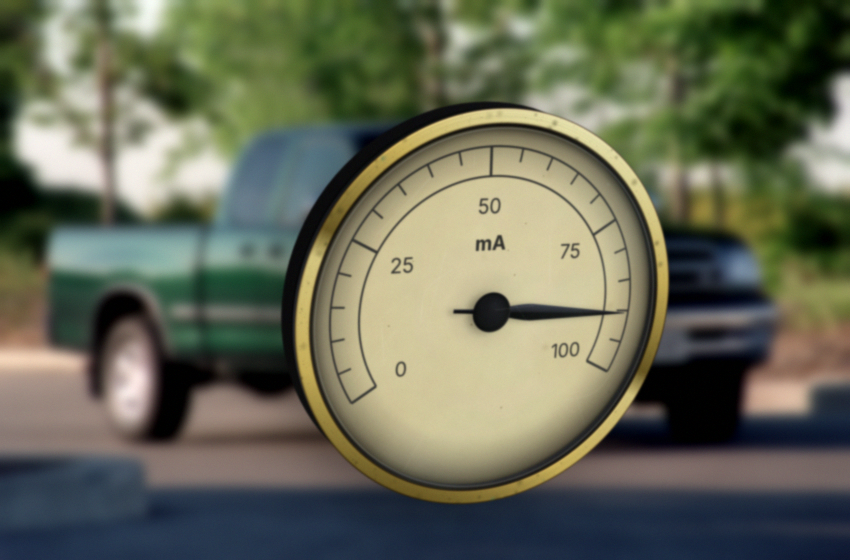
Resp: 90,mA
